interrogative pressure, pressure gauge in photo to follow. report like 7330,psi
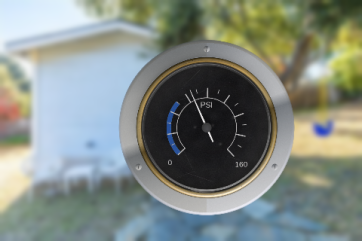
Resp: 65,psi
